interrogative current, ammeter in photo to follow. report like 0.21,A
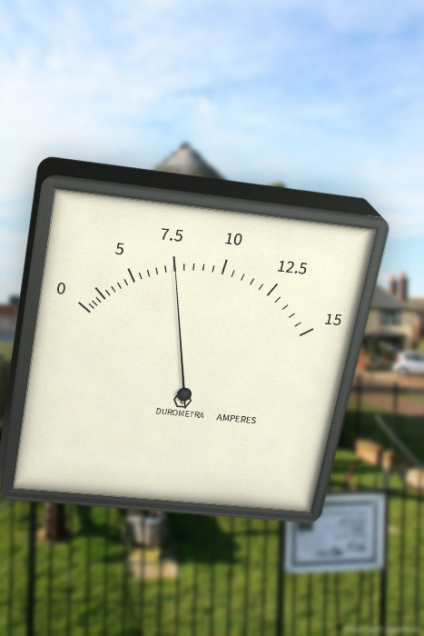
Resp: 7.5,A
